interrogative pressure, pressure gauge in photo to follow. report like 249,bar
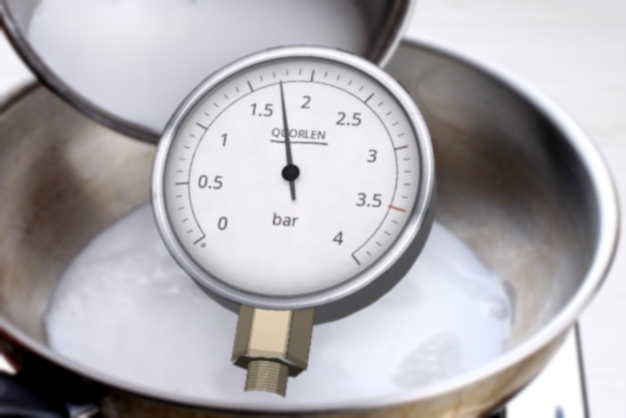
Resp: 1.75,bar
